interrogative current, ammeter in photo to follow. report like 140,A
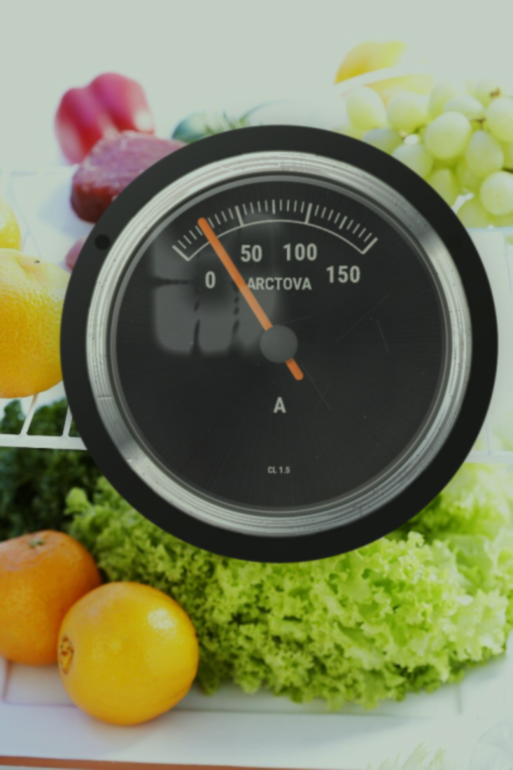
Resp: 25,A
